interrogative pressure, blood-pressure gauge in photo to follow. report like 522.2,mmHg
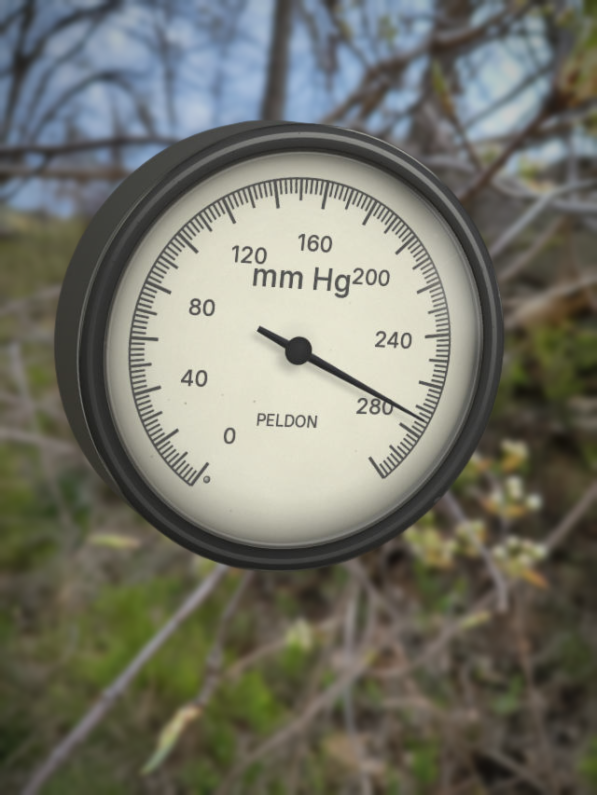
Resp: 274,mmHg
